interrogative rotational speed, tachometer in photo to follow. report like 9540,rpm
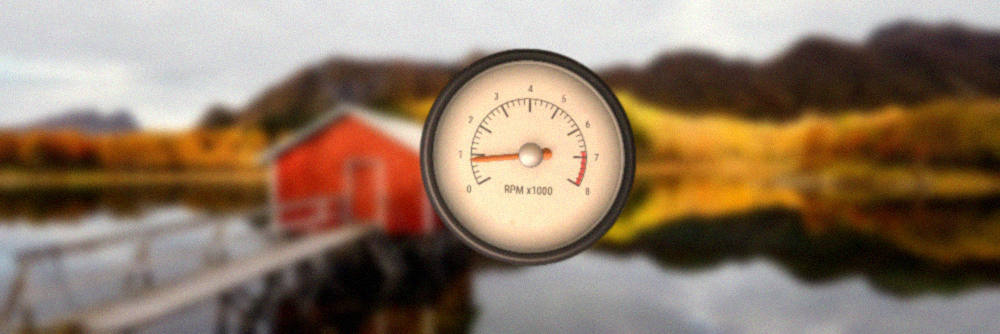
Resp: 800,rpm
